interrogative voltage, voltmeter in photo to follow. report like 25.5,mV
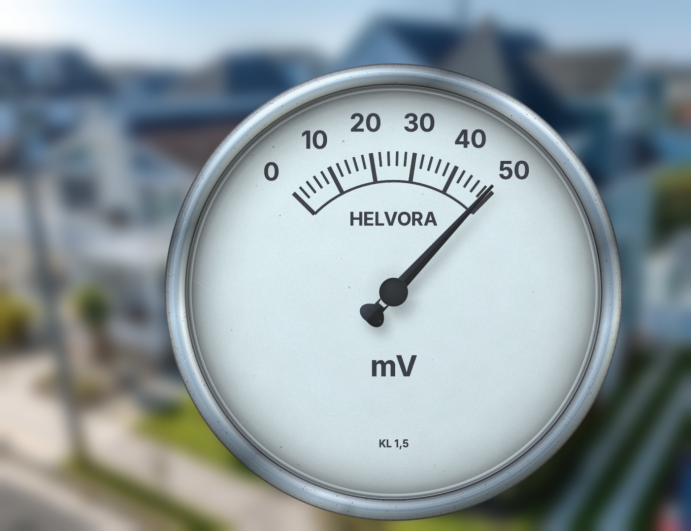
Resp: 49,mV
